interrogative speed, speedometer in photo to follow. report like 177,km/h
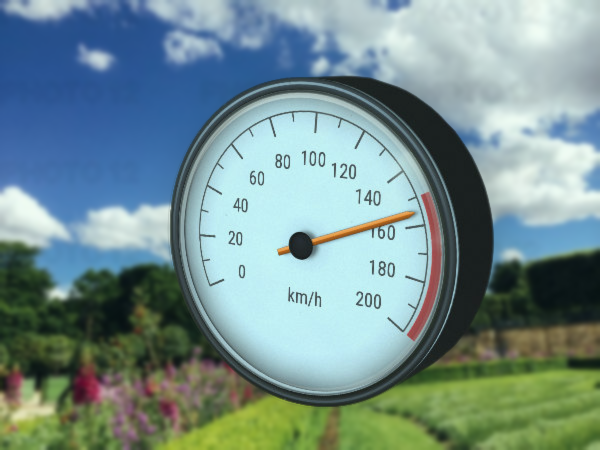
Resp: 155,km/h
